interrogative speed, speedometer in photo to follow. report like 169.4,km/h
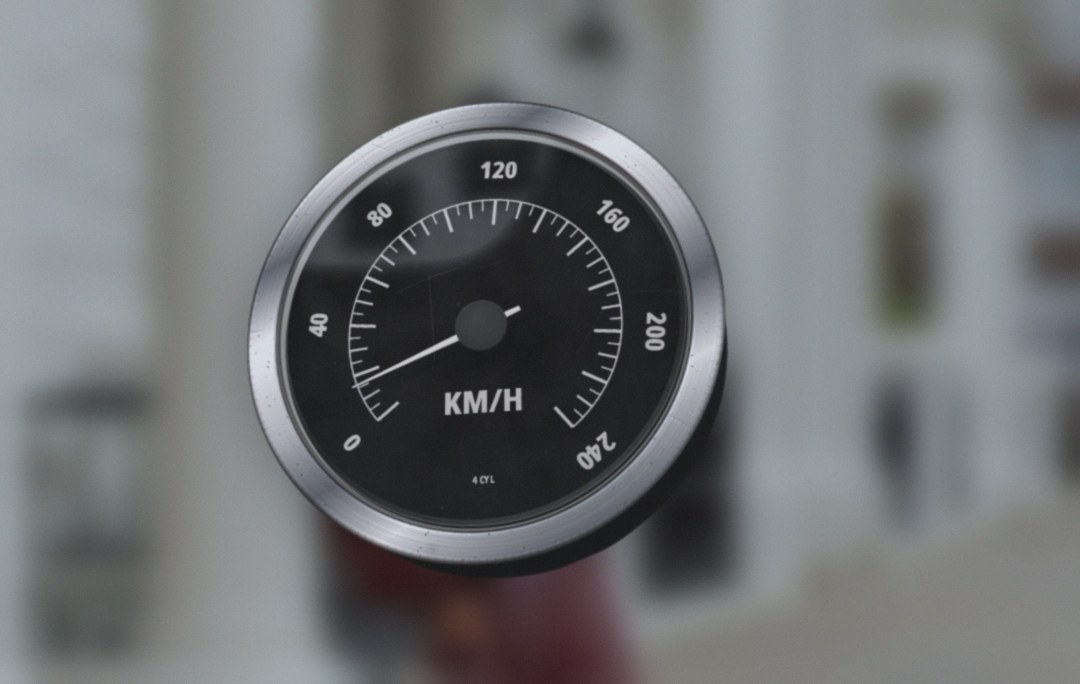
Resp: 15,km/h
